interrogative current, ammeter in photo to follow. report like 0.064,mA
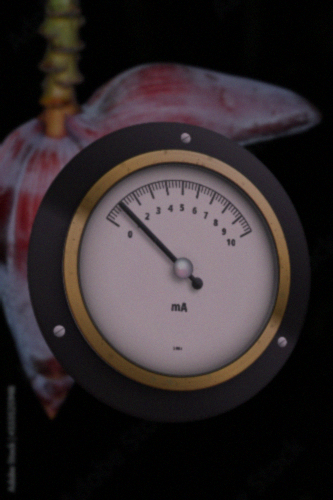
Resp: 1,mA
